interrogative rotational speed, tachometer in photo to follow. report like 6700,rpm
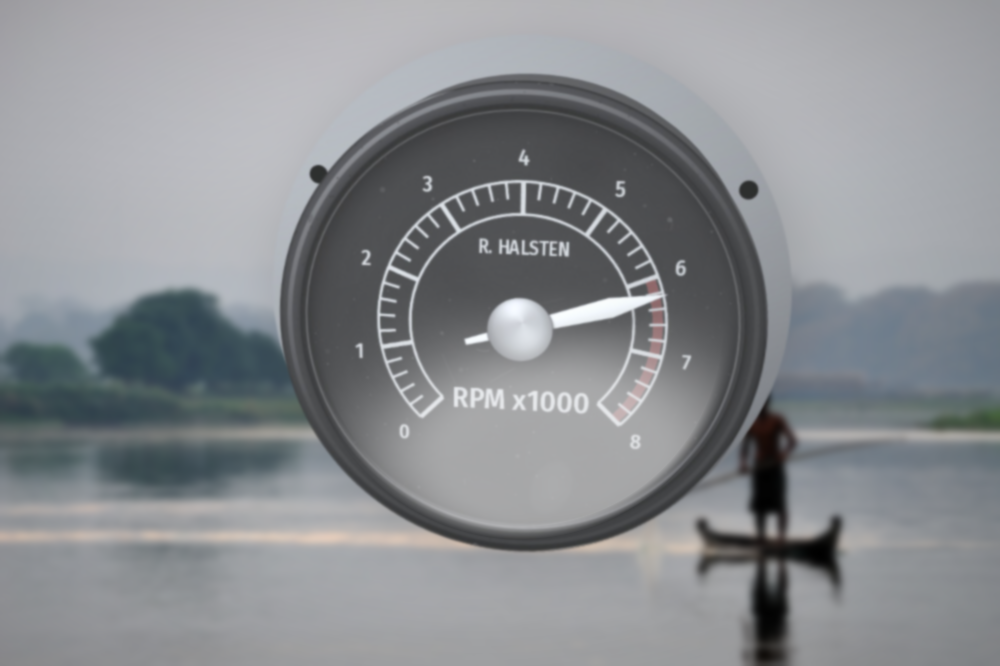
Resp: 6200,rpm
